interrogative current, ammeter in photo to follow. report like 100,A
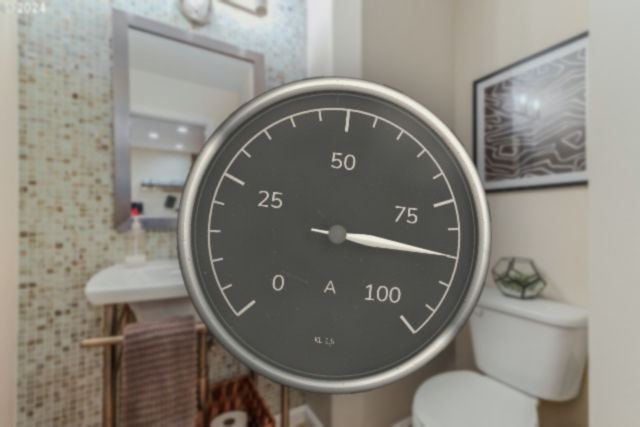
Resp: 85,A
